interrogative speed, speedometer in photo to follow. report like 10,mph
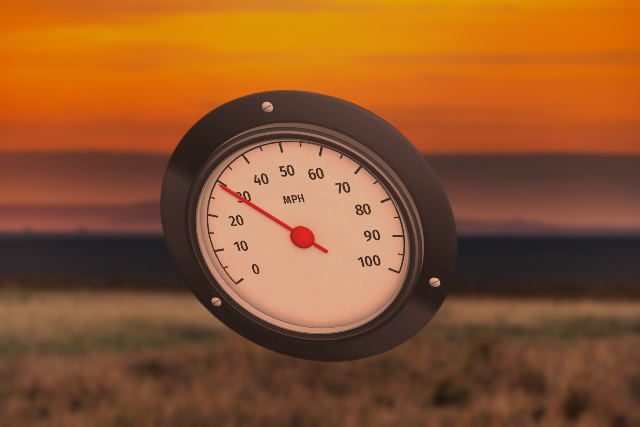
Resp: 30,mph
